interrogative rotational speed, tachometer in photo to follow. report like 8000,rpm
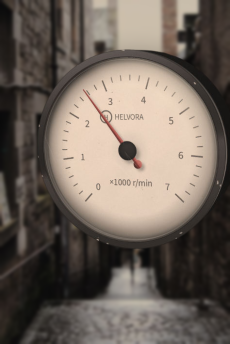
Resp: 2600,rpm
